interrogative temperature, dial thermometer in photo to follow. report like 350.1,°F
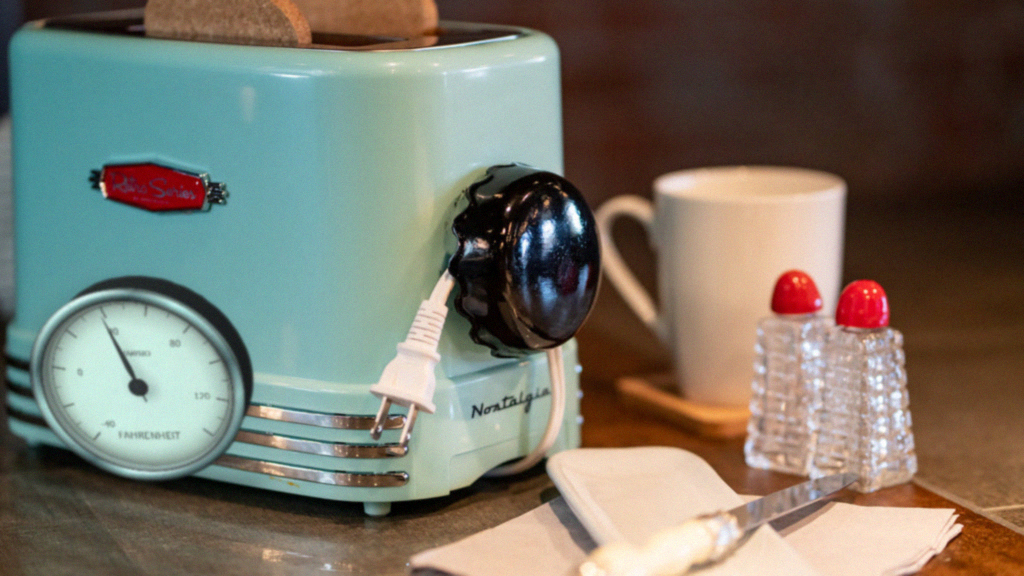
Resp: 40,°F
